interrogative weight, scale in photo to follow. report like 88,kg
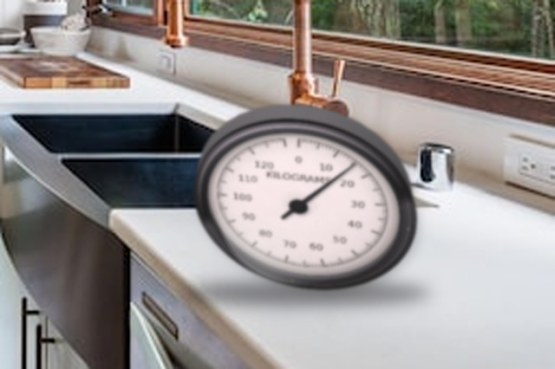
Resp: 15,kg
